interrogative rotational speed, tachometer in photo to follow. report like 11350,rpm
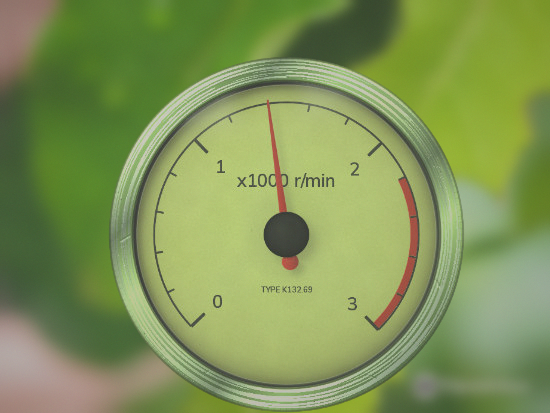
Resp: 1400,rpm
